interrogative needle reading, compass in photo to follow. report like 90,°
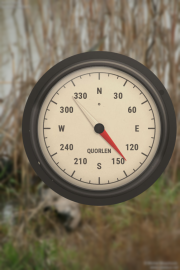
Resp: 140,°
